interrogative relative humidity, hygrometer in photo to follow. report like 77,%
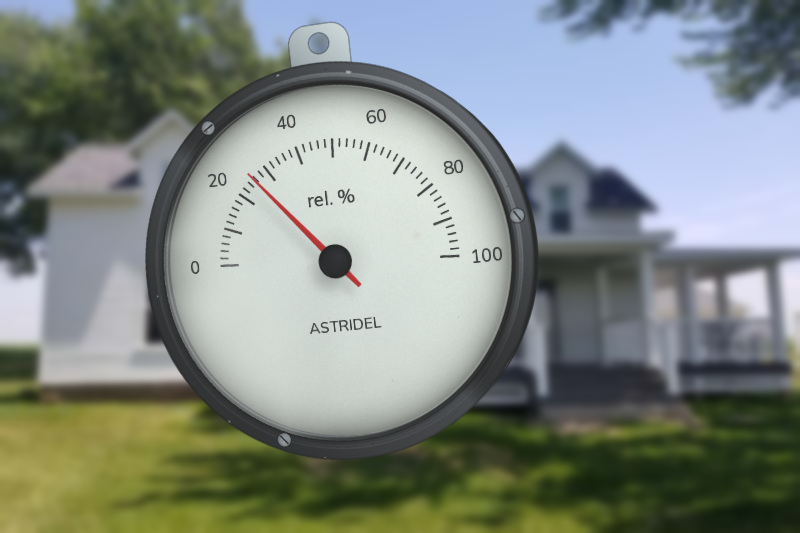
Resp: 26,%
